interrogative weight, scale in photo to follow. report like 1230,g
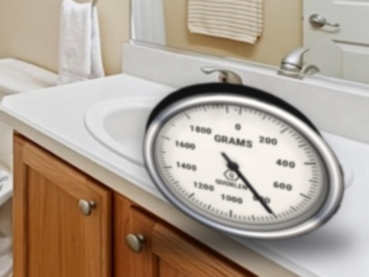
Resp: 800,g
